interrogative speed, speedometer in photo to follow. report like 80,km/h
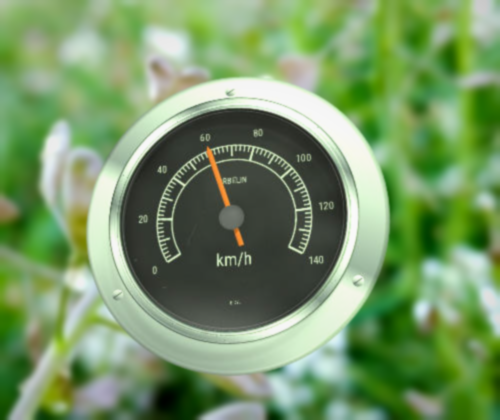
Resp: 60,km/h
